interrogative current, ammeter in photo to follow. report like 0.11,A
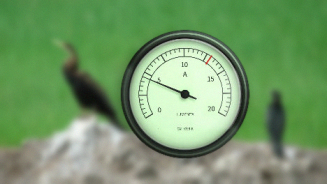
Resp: 4.5,A
